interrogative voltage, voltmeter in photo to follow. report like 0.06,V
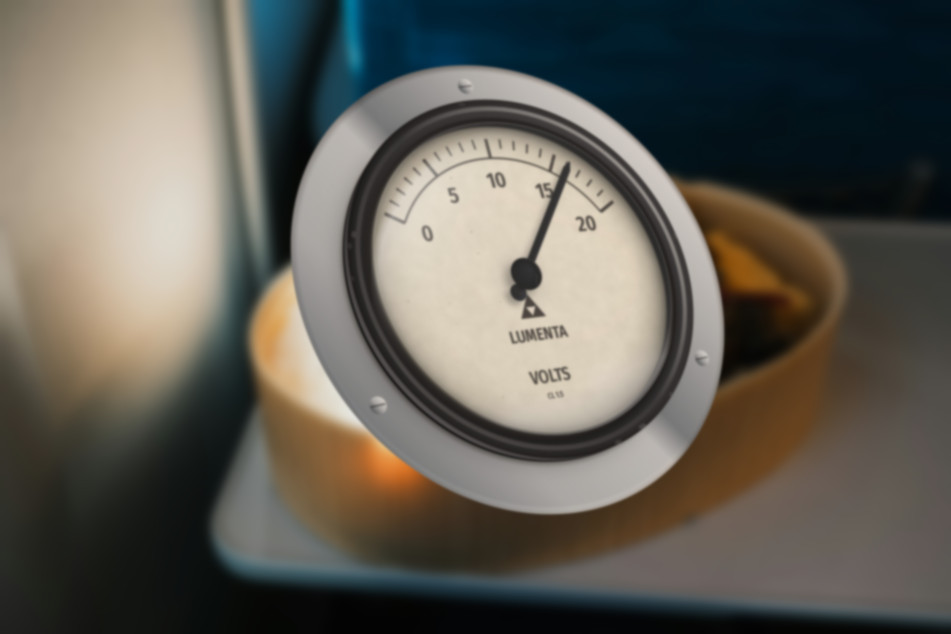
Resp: 16,V
